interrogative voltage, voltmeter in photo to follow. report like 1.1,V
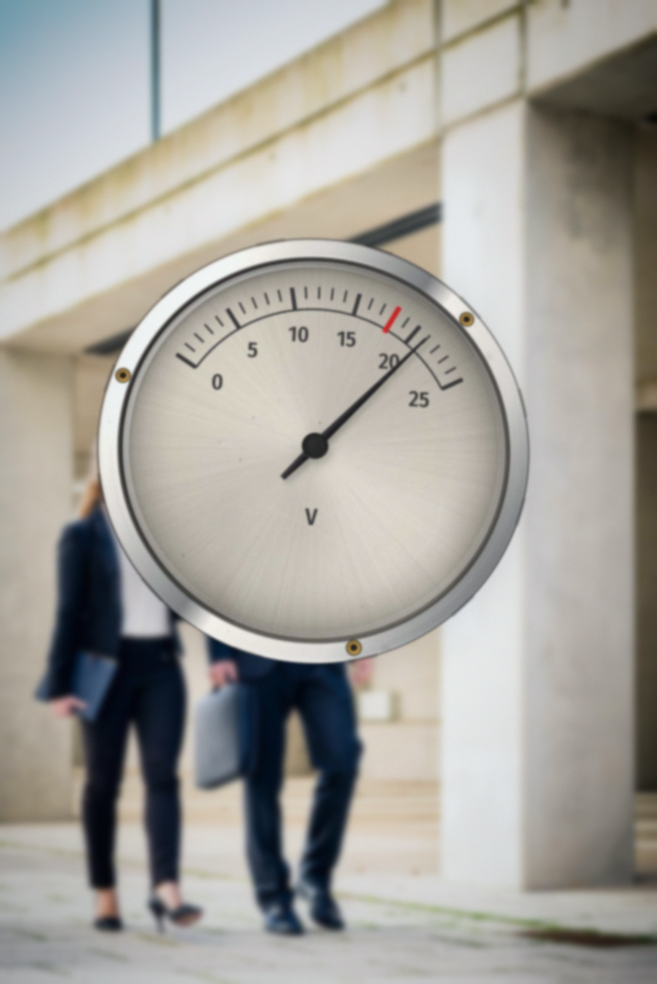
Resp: 21,V
